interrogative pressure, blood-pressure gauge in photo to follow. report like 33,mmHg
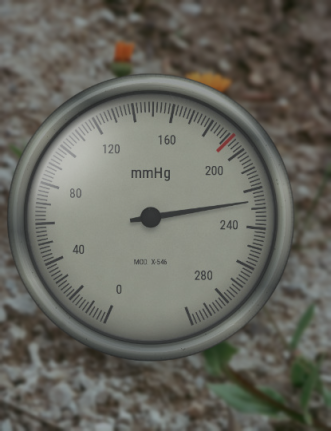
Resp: 226,mmHg
